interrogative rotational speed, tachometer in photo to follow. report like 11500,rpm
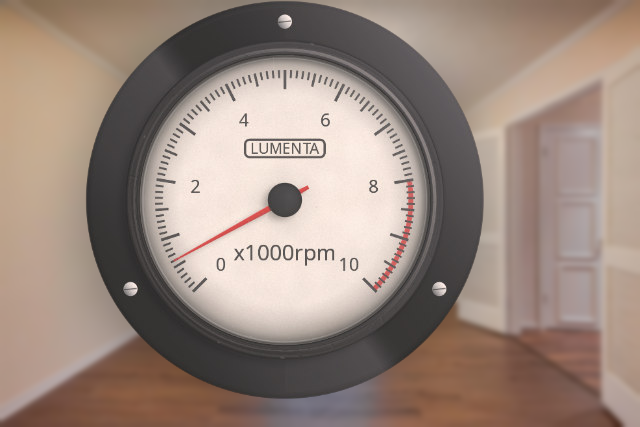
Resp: 600,rpm
